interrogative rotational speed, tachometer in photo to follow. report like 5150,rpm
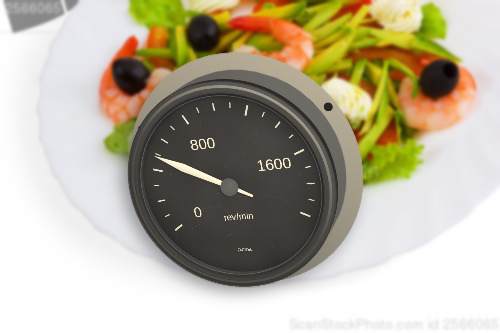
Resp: 500,rpm
